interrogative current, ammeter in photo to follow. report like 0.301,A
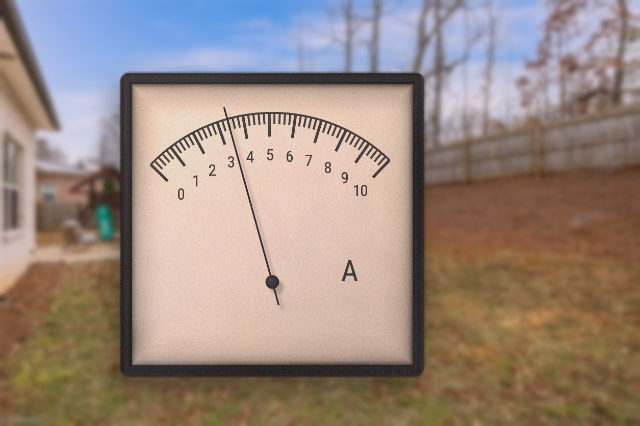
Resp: 3.4,A
